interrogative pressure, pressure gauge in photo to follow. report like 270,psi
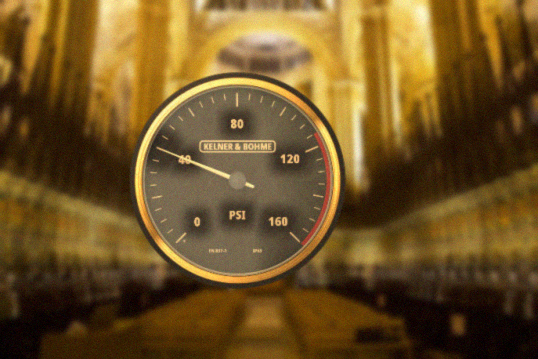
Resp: 40,psi
